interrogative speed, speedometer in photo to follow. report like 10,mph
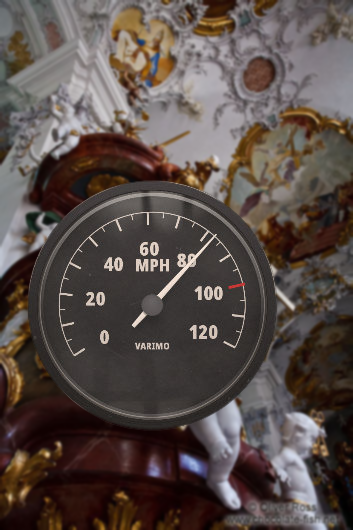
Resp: 82.5,mph
